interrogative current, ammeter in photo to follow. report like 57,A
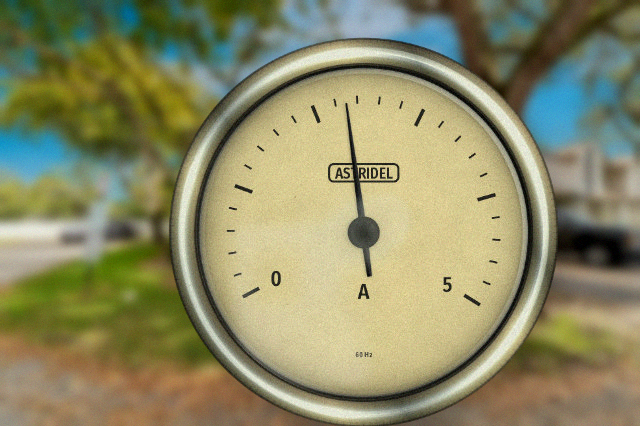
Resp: 2.3,A
